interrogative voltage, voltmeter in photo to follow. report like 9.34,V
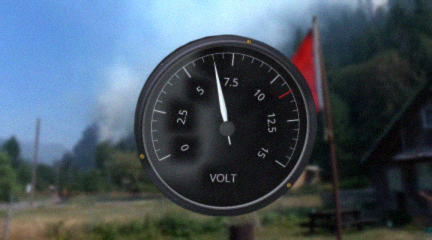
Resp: 6.5,V
